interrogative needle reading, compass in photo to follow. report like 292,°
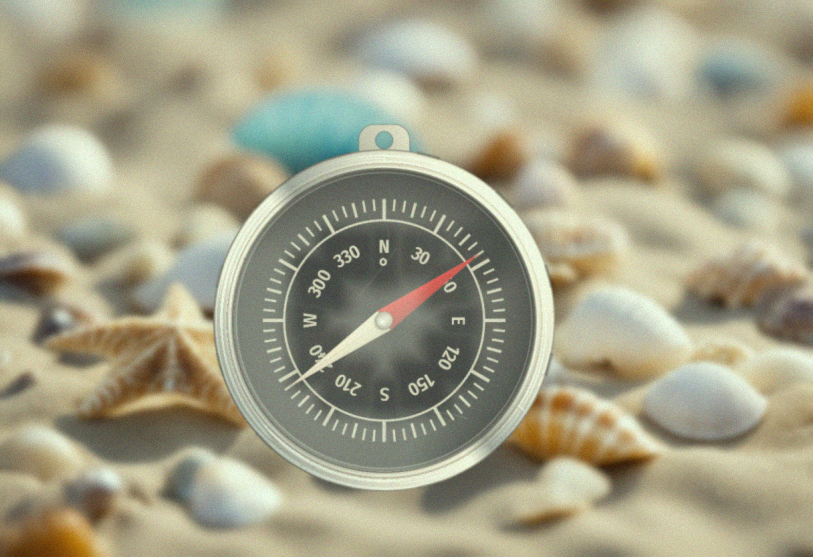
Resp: 55,°
